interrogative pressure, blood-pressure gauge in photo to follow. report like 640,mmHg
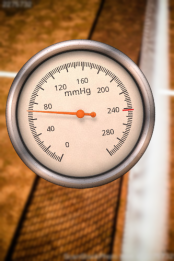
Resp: 70,mmHg
